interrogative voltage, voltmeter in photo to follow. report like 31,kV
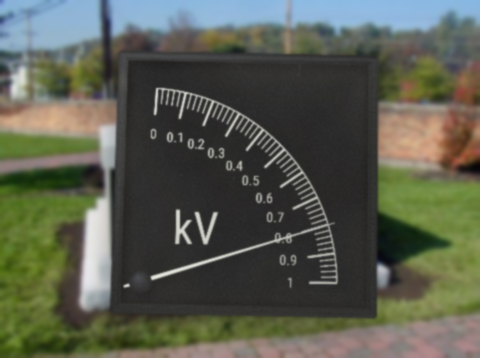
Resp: 0.8,kV
